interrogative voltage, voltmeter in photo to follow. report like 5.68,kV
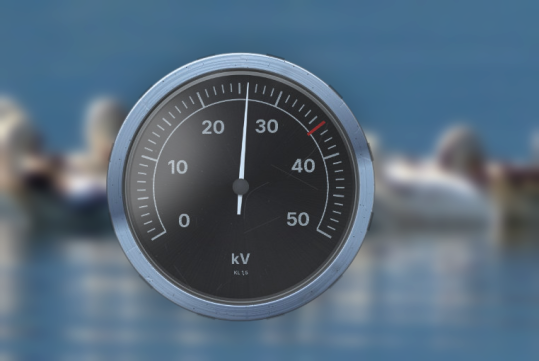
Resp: 26,kV
